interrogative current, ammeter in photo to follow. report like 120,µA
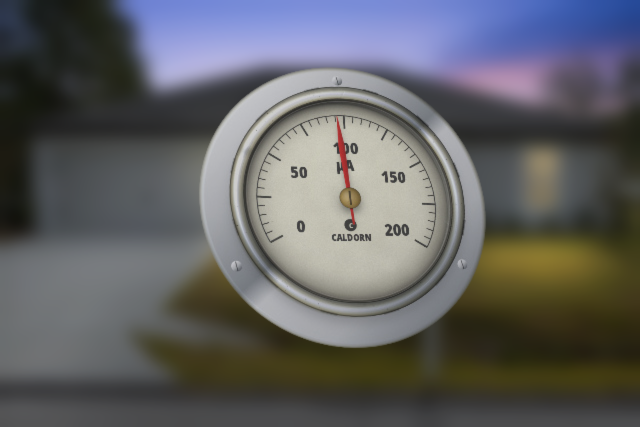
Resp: 95,µA
